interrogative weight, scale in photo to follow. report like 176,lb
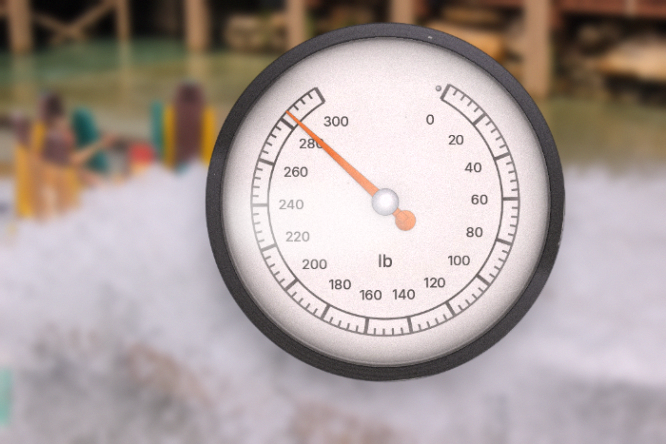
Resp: 284,lb
